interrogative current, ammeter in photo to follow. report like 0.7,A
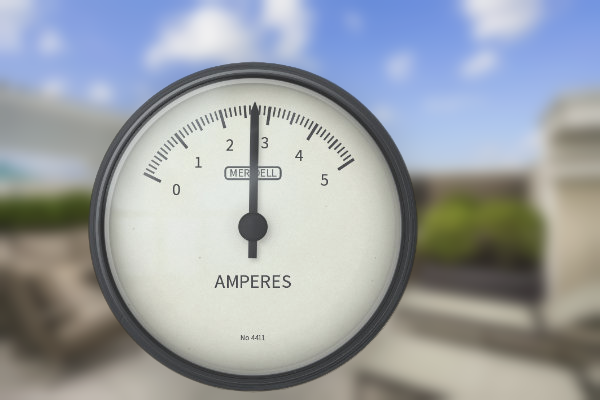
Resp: 2.7,A
